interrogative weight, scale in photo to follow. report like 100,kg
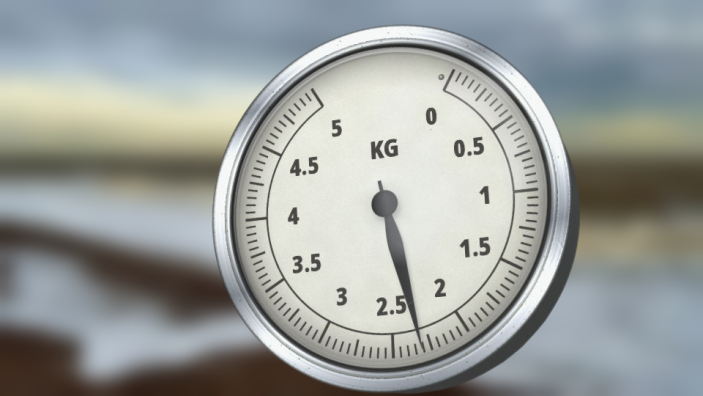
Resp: 2.3,kg
